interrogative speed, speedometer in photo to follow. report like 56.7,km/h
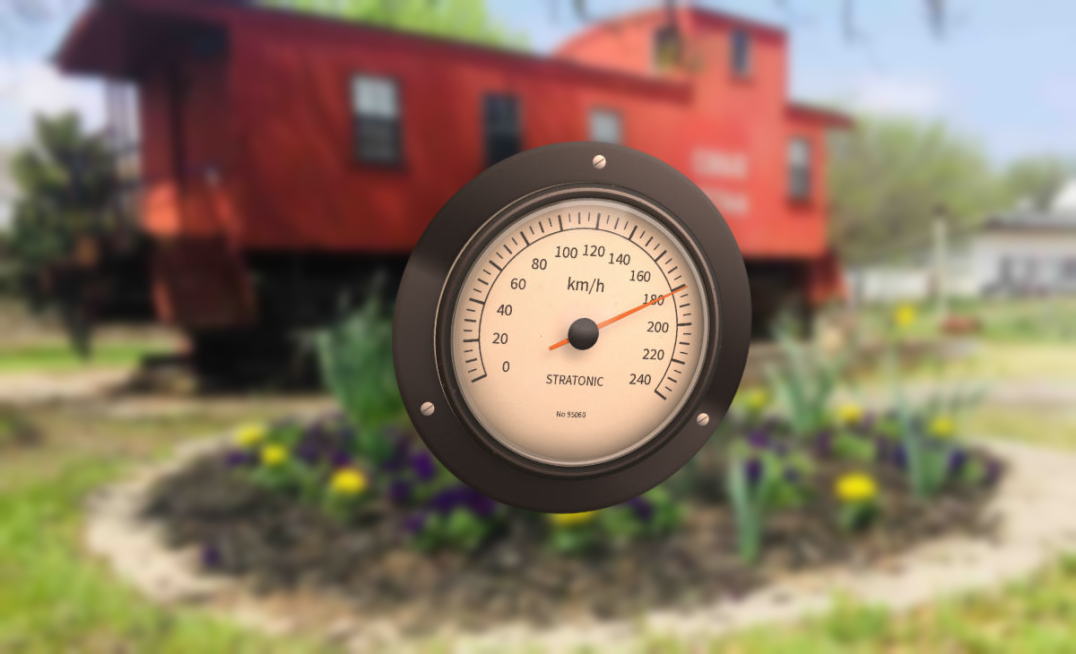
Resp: 180,km/h
